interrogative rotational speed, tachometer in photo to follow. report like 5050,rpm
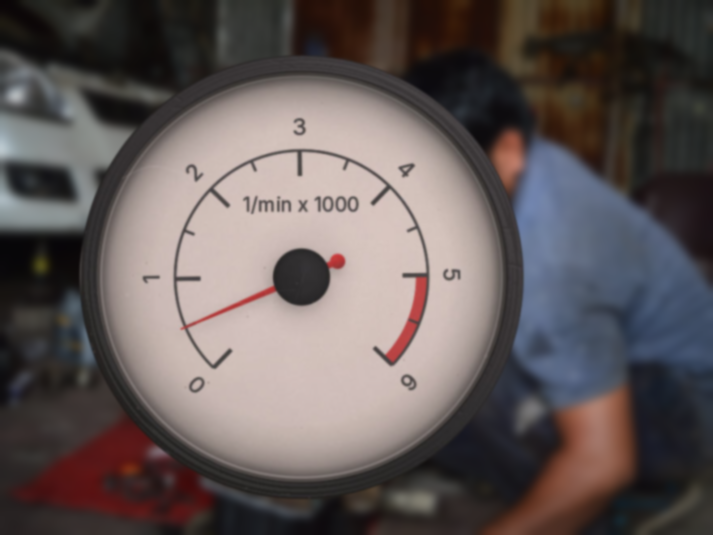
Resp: 500,rpm
